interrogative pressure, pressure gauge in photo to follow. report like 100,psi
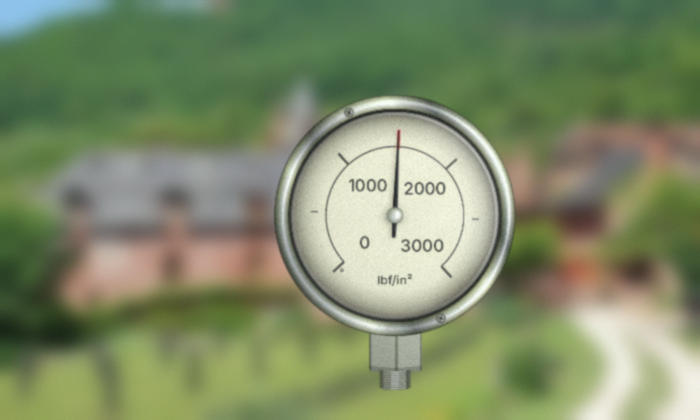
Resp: 1500,psi
